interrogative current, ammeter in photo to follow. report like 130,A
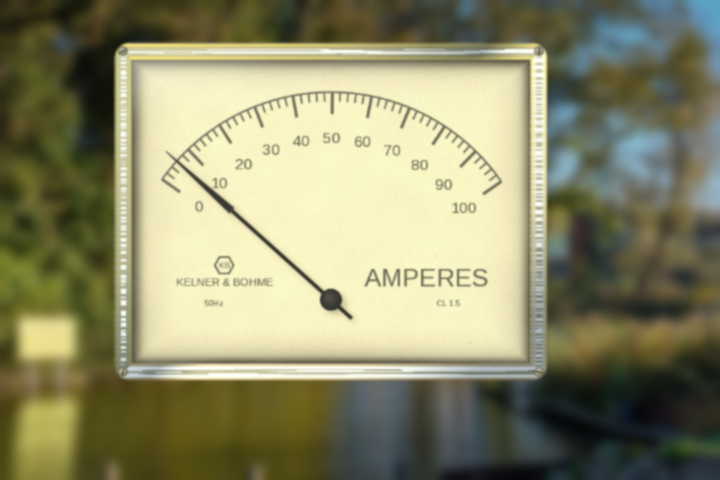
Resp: 6,A
